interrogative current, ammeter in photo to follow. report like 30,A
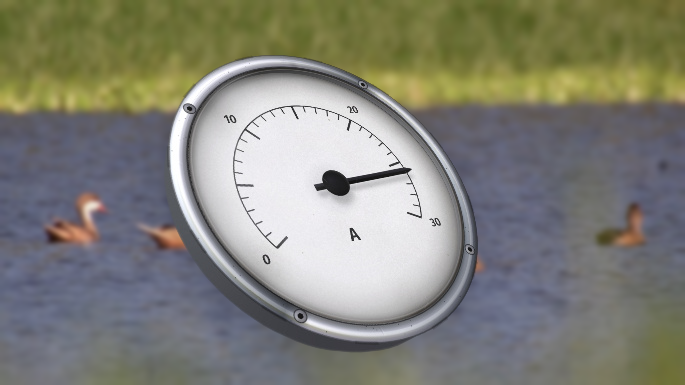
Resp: 26,A
